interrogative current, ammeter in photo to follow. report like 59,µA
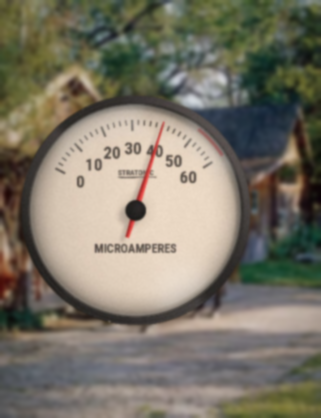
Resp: 40,µA
